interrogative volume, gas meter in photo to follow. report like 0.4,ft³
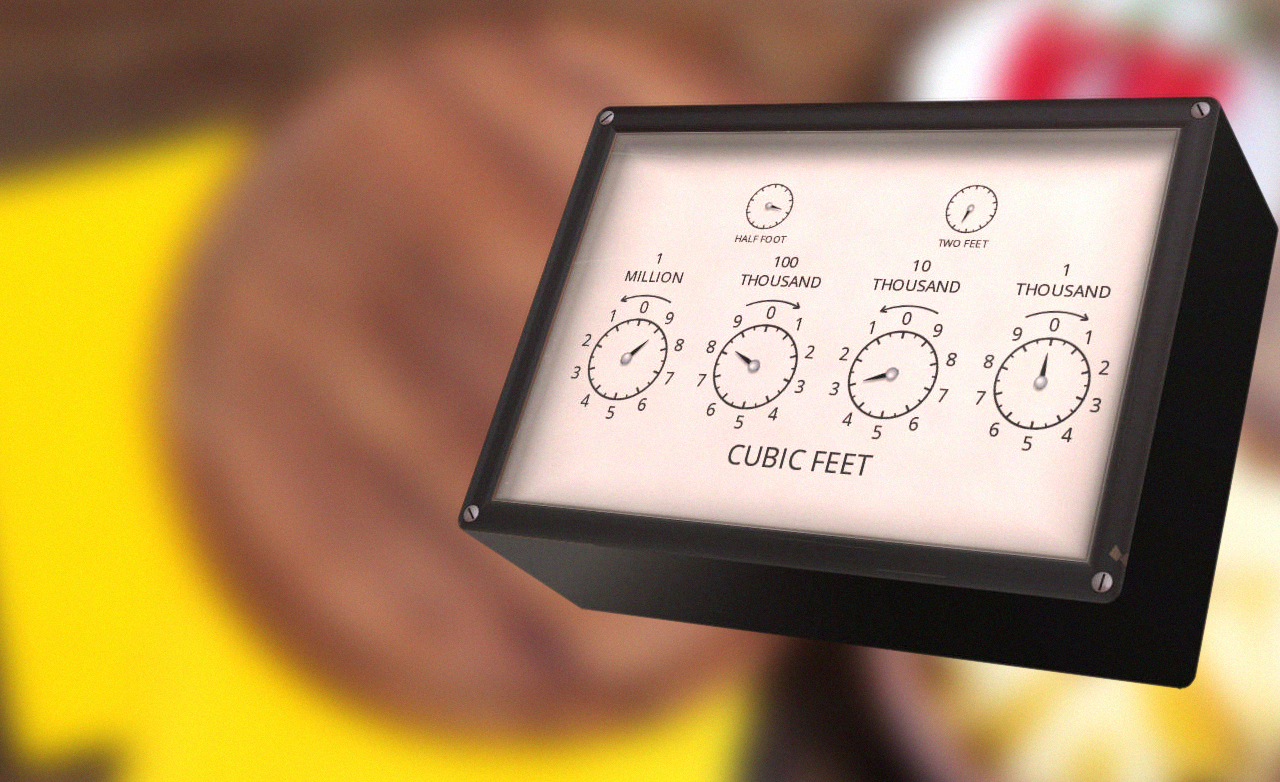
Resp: 883000,ft³
